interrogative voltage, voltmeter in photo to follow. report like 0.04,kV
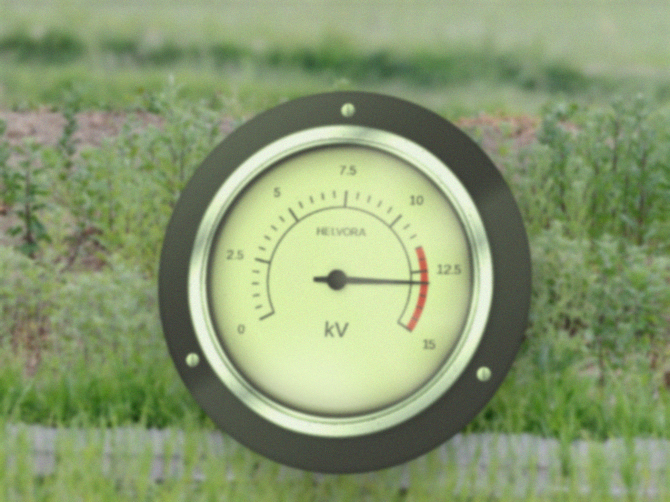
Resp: 13,kV
